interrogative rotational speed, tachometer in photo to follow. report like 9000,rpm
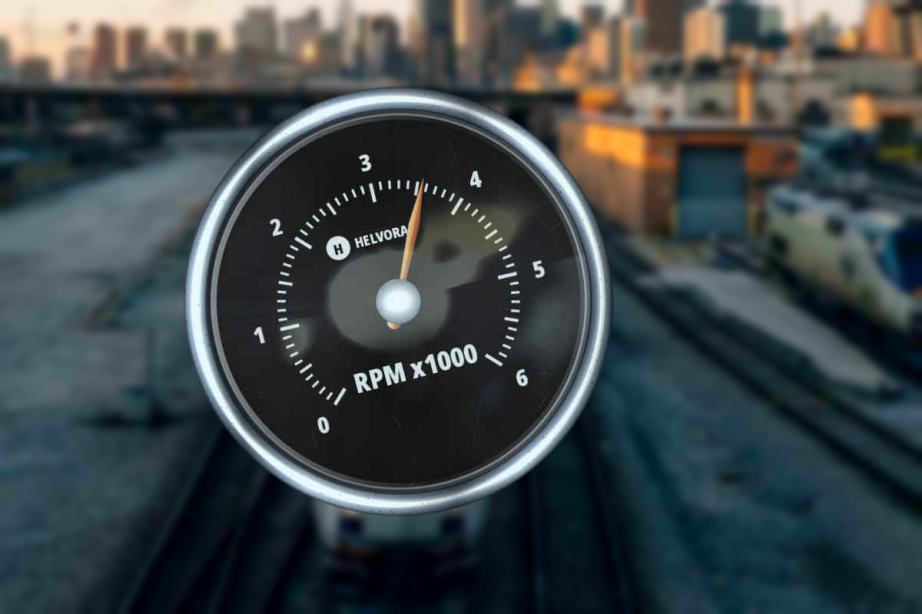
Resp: 3550,rpm
